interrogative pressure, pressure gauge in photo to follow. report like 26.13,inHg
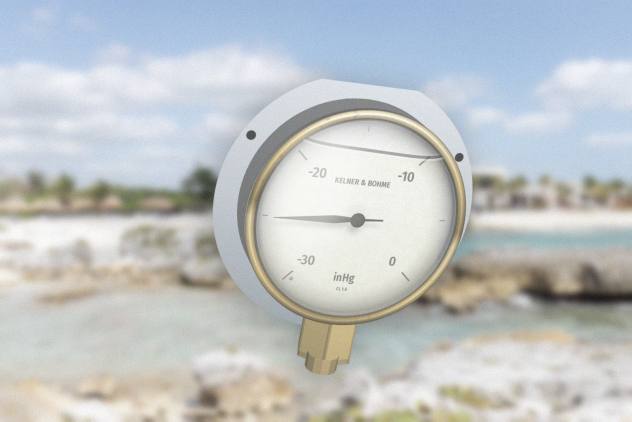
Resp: -25,inHg
